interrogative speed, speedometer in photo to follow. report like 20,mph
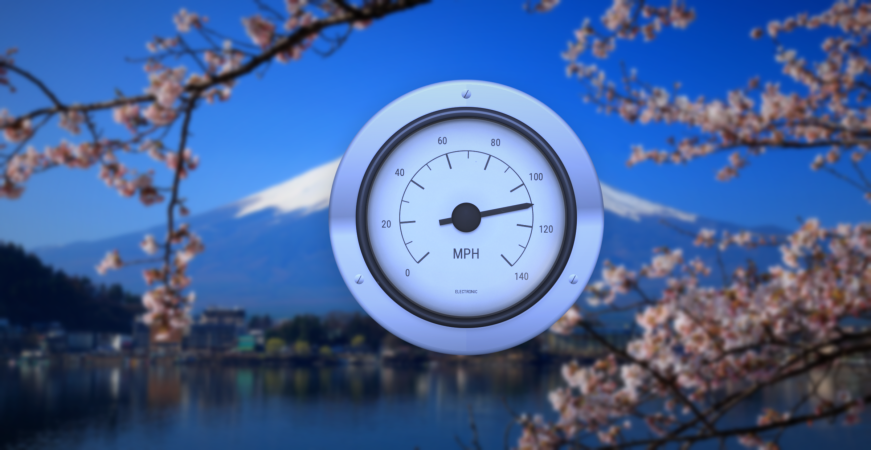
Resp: 110,mph
